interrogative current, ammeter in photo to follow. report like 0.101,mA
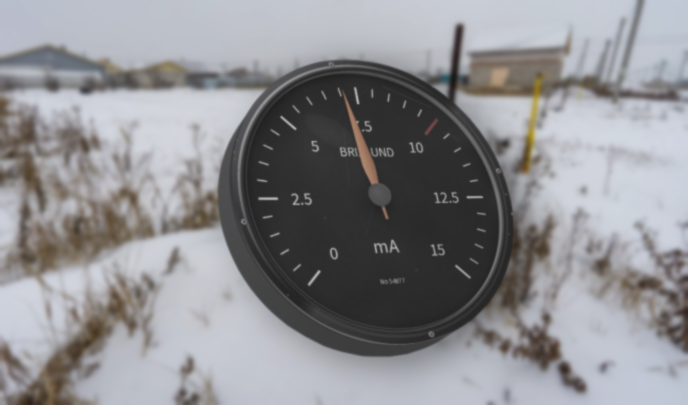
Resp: 7,mA
